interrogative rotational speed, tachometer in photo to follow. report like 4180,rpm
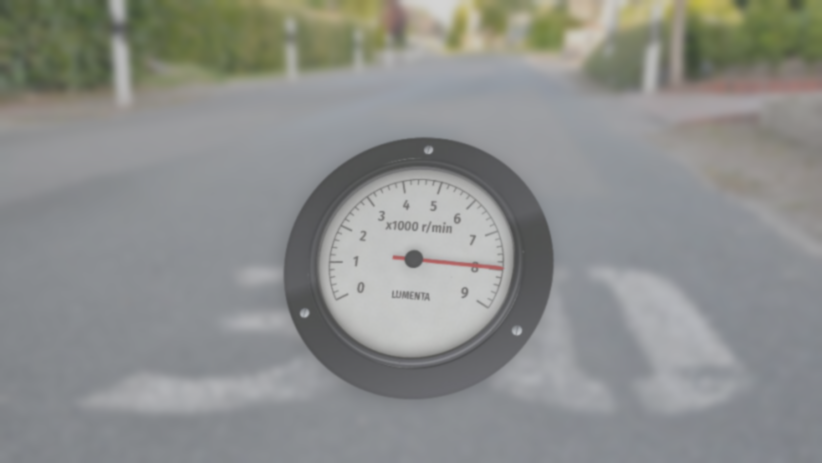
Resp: 8000,rpm
